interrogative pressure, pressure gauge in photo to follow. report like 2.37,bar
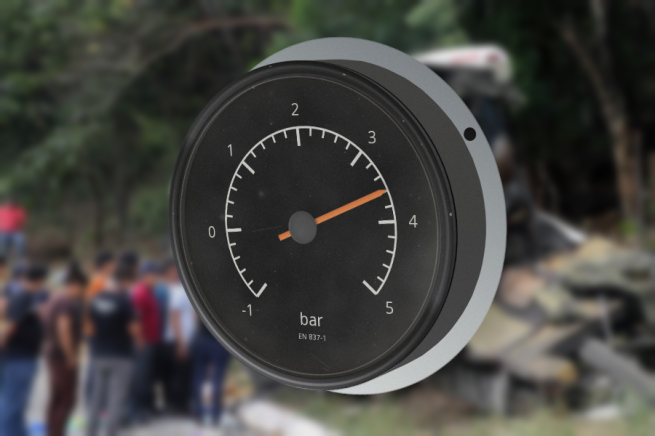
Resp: 3.6,bar
